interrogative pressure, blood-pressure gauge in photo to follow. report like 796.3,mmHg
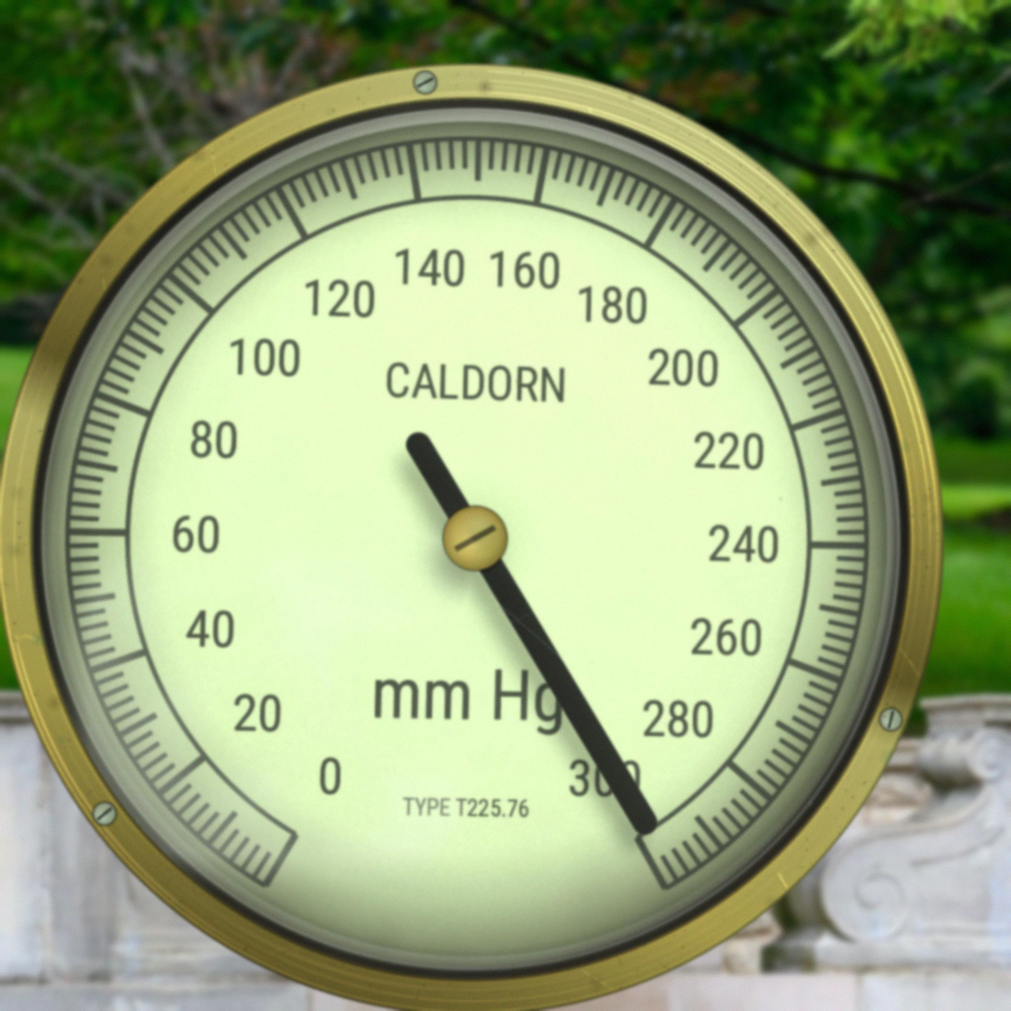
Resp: 298,mmHg
